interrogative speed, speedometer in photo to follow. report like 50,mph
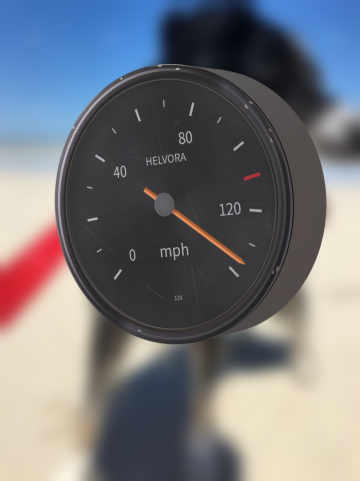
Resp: 135,mph
